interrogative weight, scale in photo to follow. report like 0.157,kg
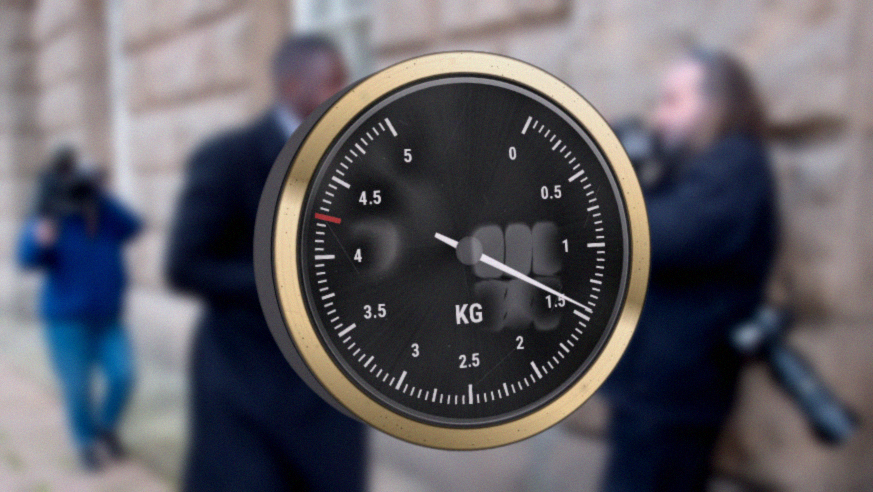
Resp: 1.45,kg
